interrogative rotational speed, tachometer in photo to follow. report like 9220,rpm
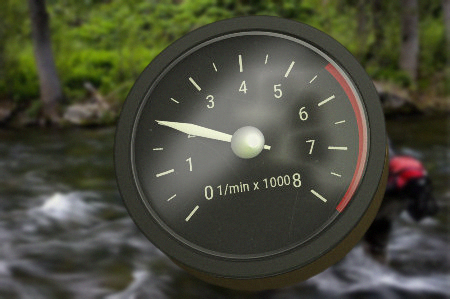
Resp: 2000,rpm
